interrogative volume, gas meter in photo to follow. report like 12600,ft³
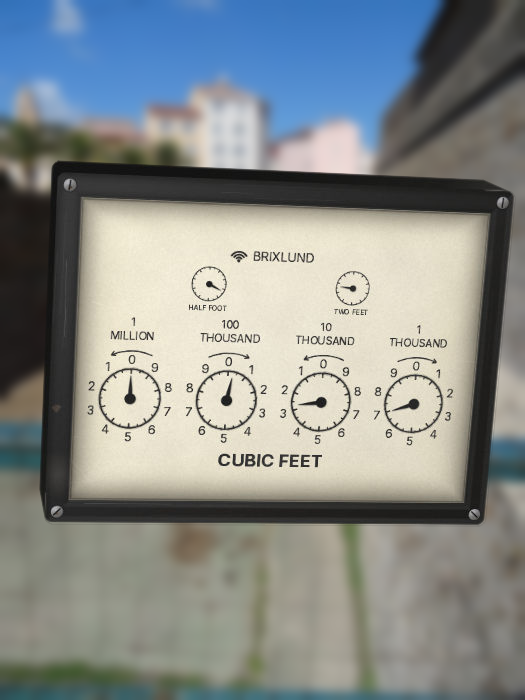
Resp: 2700,ft³
